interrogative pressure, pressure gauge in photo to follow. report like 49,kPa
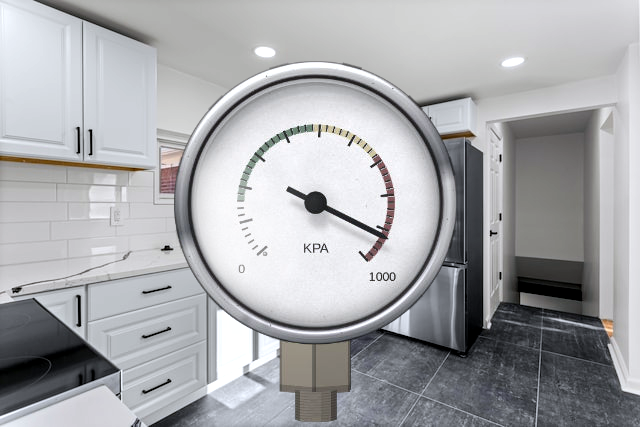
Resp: 920,kPa
